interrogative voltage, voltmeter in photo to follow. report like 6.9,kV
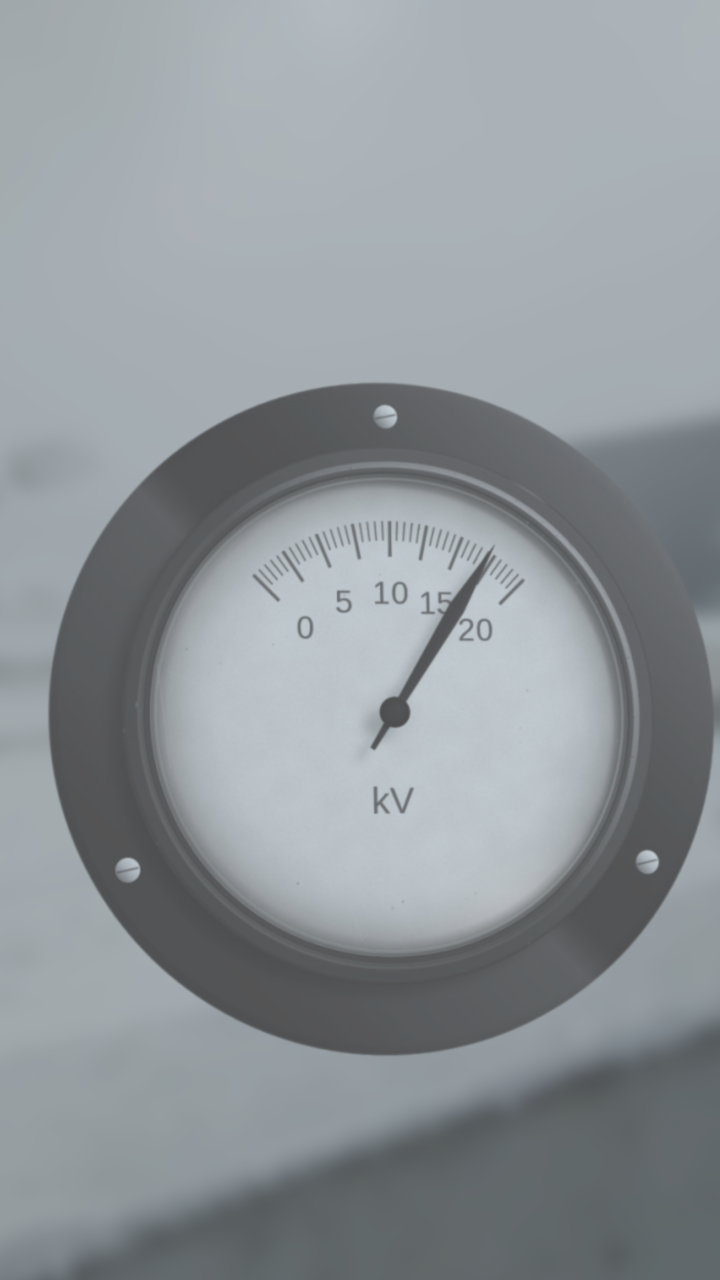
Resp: 17,kV
